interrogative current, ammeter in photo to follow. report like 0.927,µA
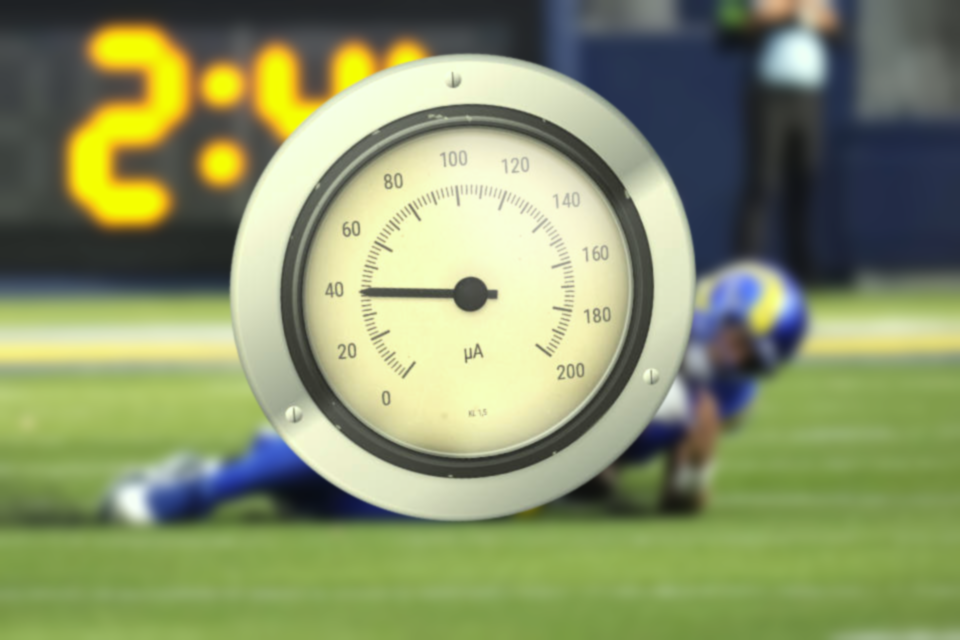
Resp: 40,µA
